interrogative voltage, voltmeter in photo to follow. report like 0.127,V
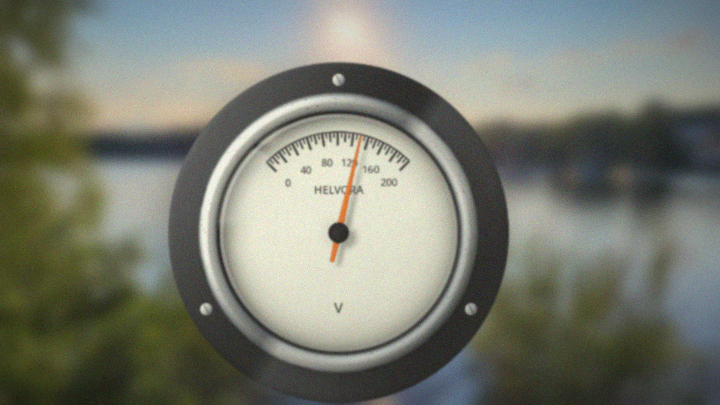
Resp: 130,V
